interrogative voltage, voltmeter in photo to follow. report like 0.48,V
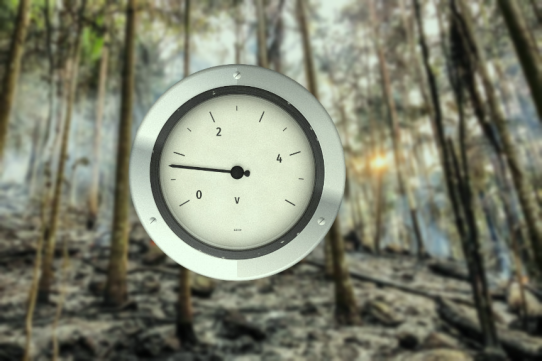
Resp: 0.75,V
